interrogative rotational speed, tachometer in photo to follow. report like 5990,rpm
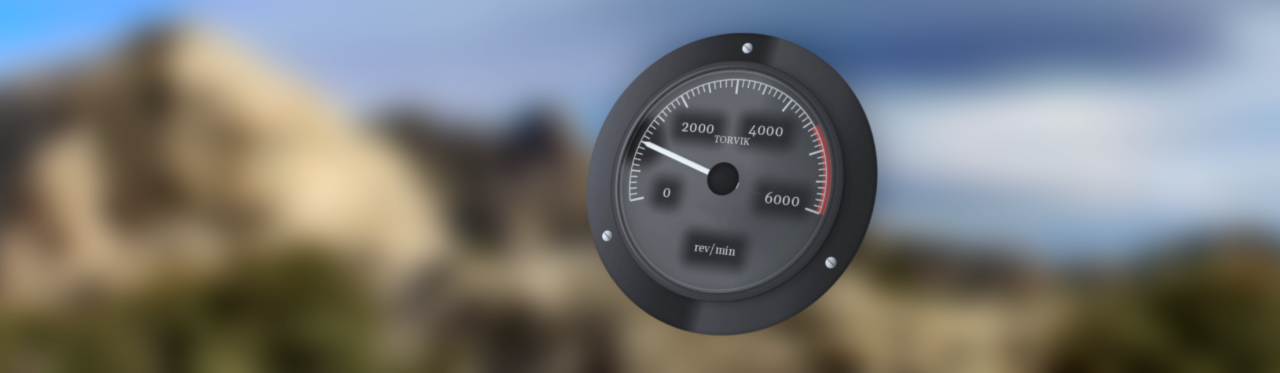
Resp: 1000,rpm
